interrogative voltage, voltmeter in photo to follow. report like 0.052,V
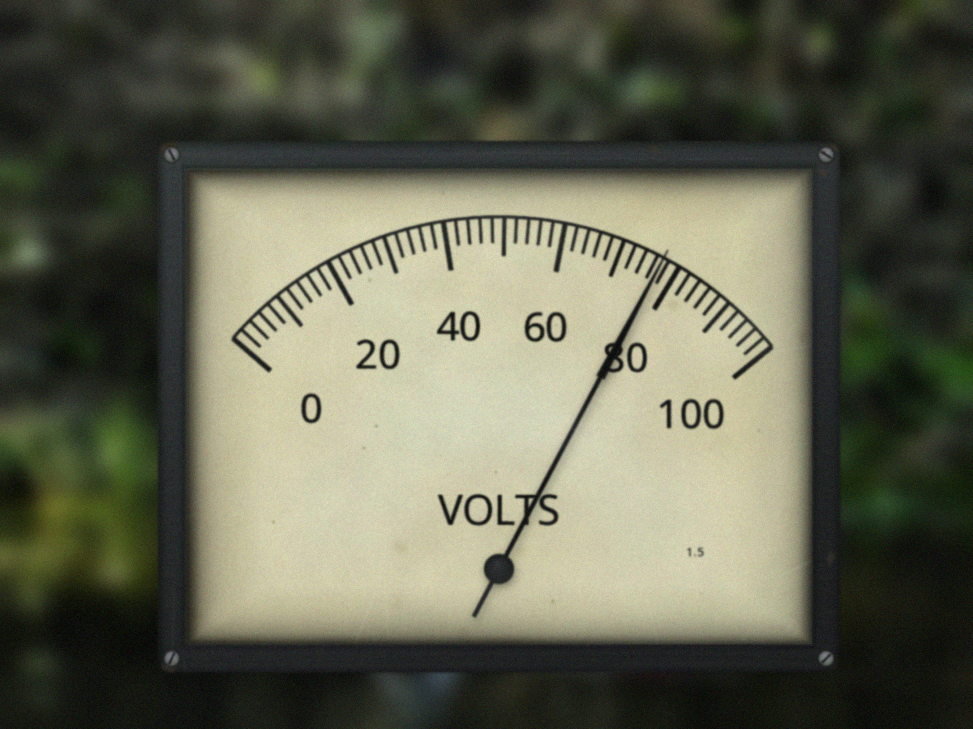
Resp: 77,V
